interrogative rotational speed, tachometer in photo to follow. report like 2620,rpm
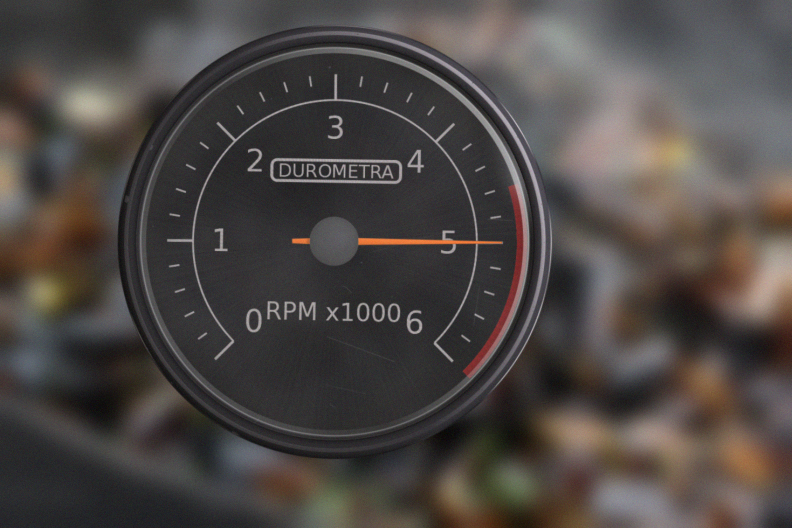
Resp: 5000,rpm
